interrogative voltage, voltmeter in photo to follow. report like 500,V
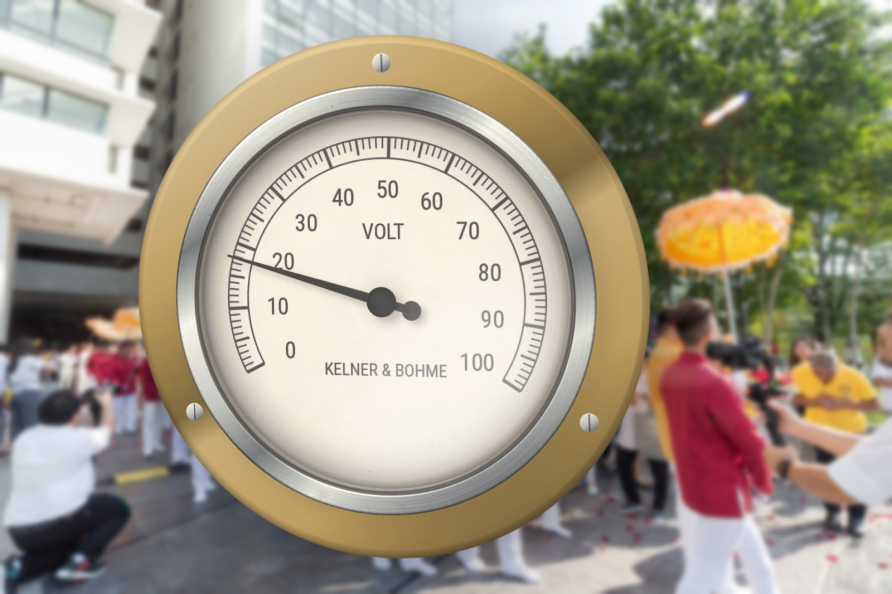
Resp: 18,V
